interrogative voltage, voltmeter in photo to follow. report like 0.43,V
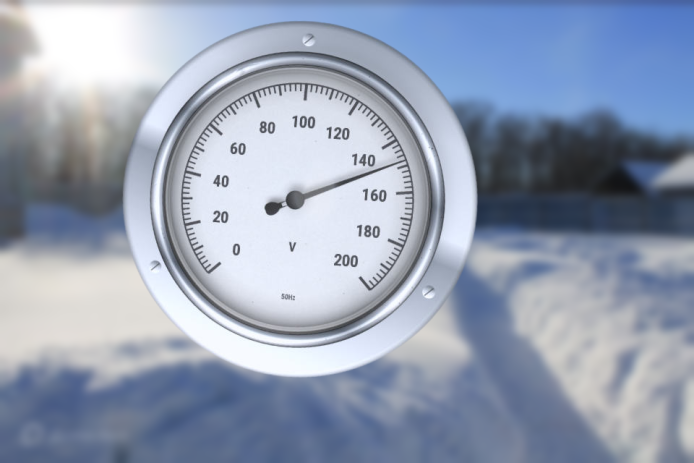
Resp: 148,V
